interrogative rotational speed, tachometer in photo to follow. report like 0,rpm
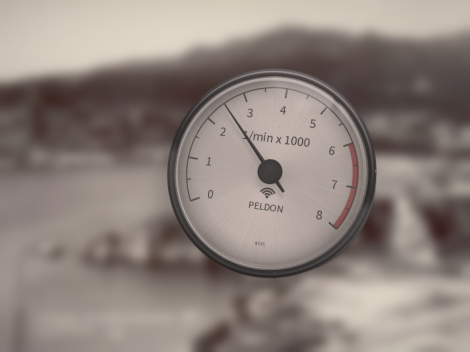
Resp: 2500,rpm
